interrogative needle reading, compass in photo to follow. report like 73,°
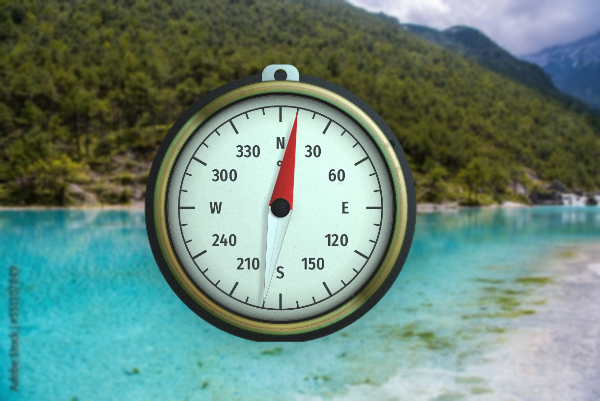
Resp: 10,°
